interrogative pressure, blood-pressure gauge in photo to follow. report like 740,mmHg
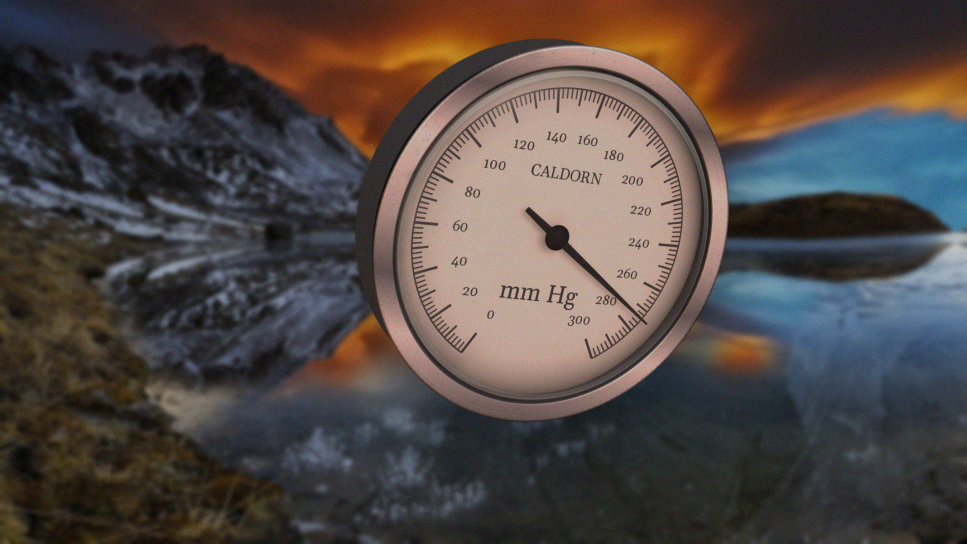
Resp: 274,mmHg
